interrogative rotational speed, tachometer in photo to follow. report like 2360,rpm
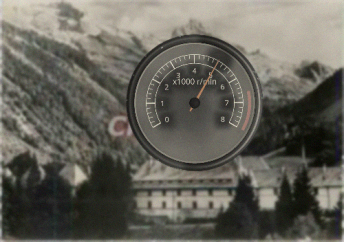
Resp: 5000,rpm
